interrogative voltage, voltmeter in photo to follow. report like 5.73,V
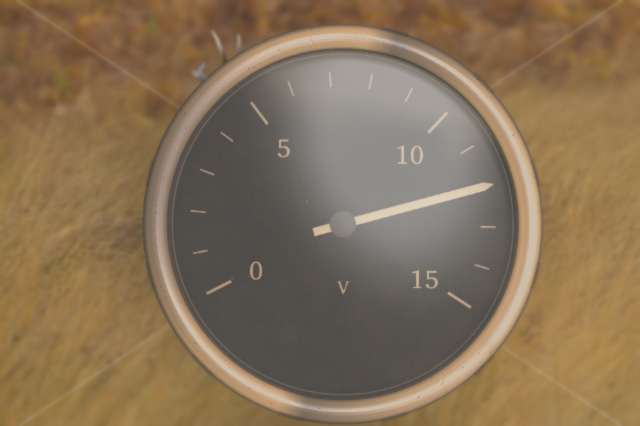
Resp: 12,V
